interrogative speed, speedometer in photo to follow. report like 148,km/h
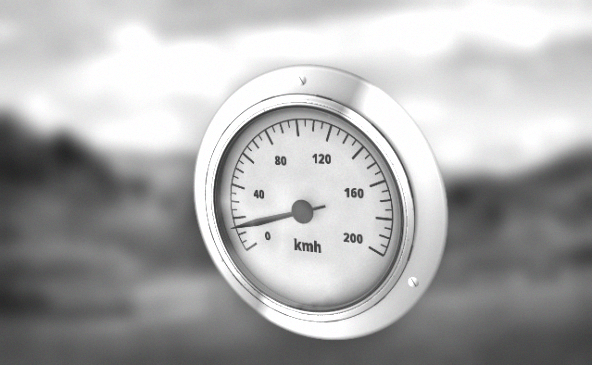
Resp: 15,km/h
